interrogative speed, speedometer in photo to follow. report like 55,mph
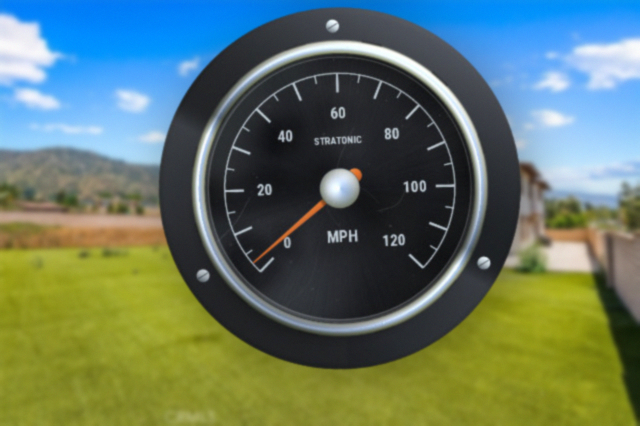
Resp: 2.5,mph
